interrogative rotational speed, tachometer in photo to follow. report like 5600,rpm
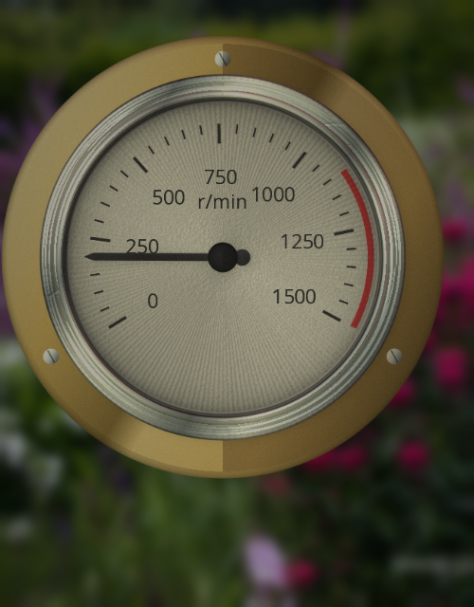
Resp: 200,rpm
